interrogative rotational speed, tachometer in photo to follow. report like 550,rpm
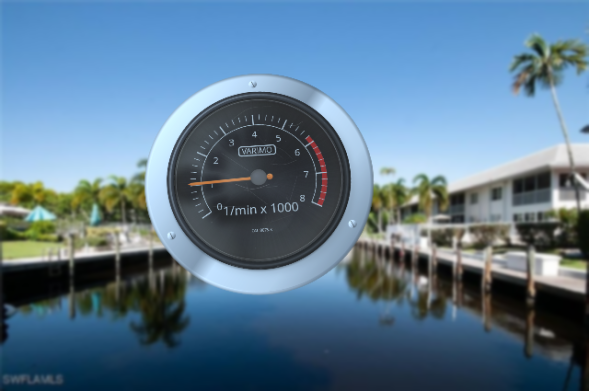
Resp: 1000,rpm
